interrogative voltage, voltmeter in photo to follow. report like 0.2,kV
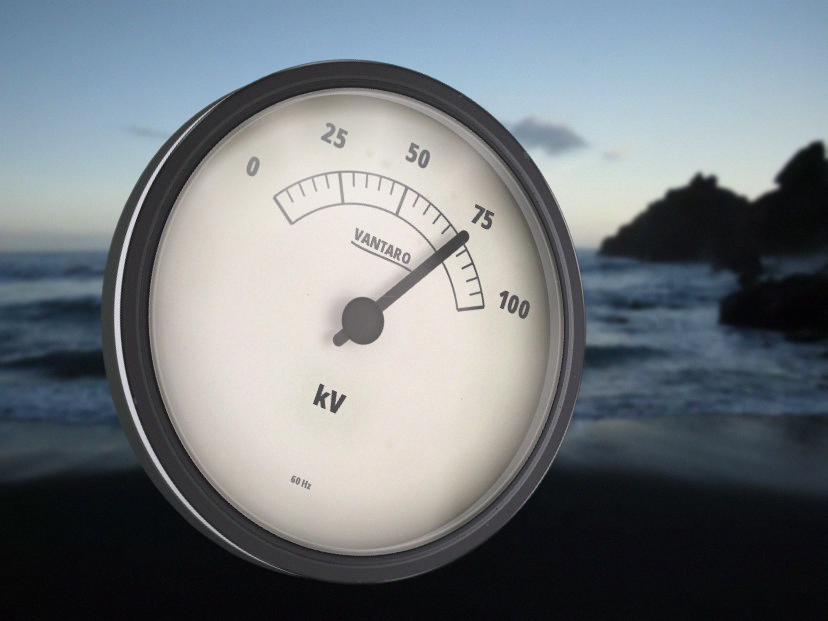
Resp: 75,kV
